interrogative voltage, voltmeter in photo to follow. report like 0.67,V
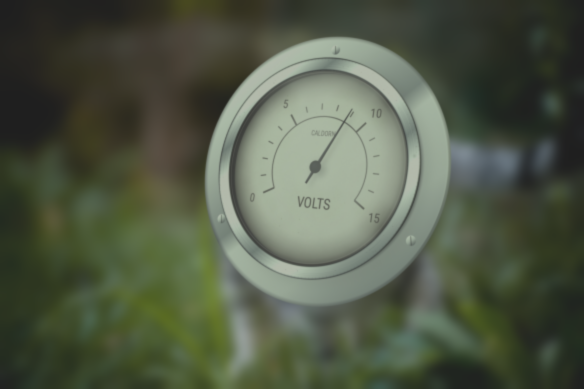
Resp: 9,V
